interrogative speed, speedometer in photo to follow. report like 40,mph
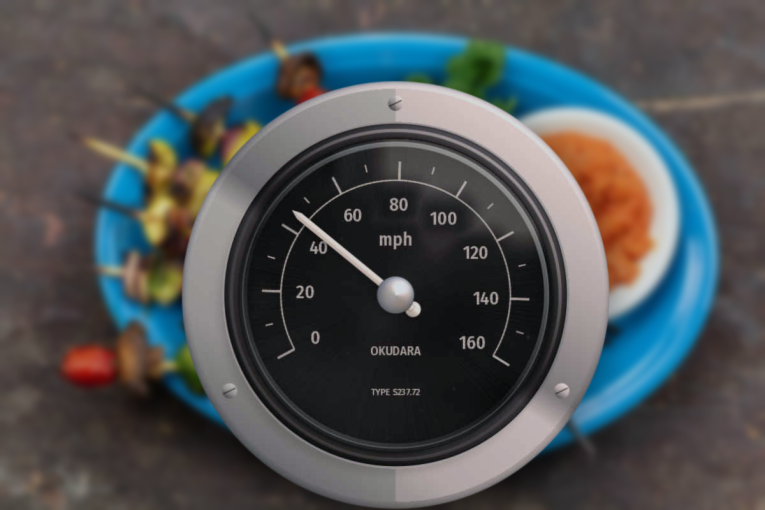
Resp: 45,mph
